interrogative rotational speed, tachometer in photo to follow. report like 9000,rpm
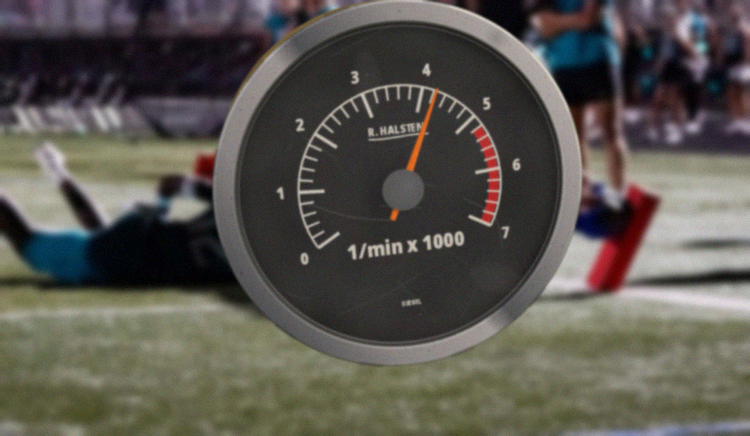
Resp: 4200,rpm
